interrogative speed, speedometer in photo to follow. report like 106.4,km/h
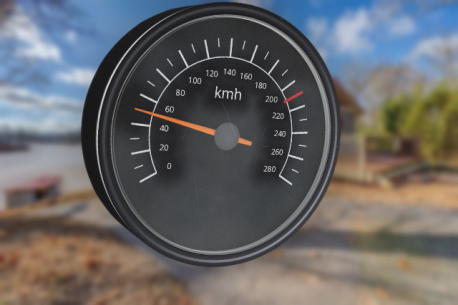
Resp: 50,km/h
